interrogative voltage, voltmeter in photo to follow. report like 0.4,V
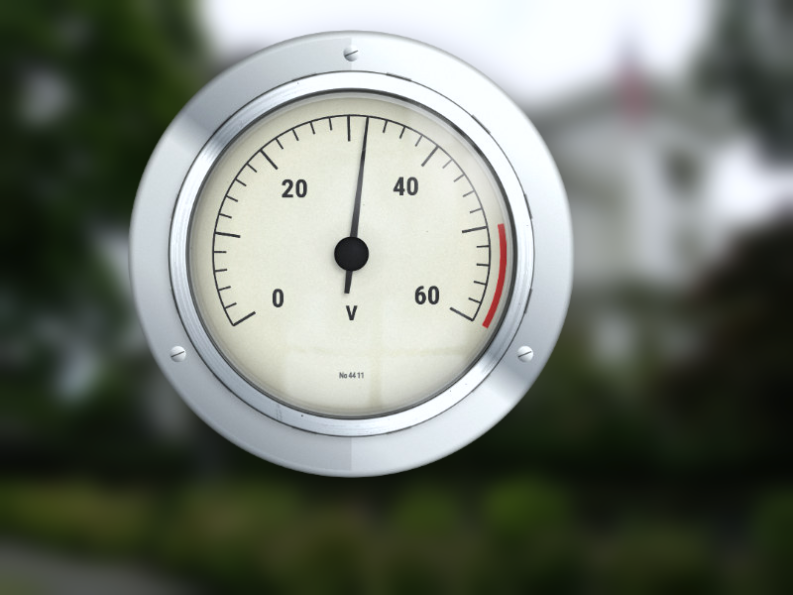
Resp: 32,V
